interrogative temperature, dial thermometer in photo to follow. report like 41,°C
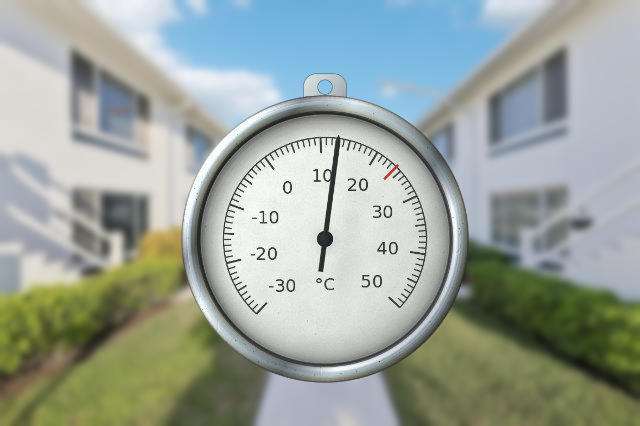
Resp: 13,°C
